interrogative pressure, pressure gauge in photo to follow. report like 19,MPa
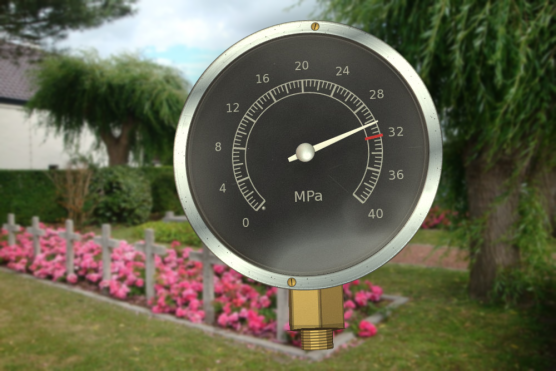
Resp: 30.5,MPa
